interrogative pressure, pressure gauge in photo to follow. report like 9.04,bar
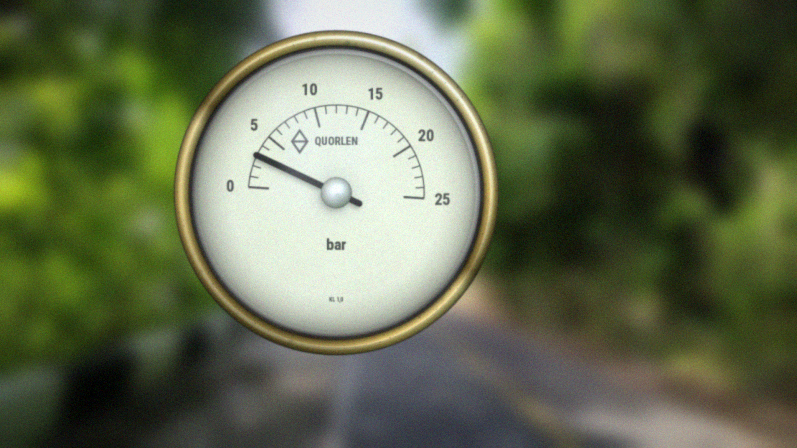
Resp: 3,bar
